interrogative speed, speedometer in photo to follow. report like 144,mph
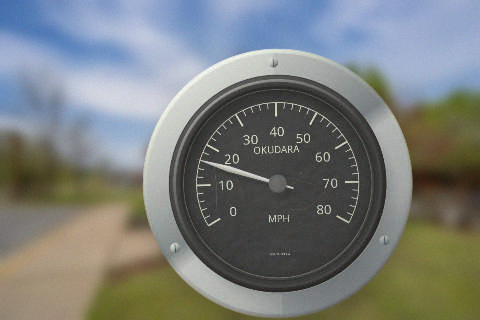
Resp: 16,mph
